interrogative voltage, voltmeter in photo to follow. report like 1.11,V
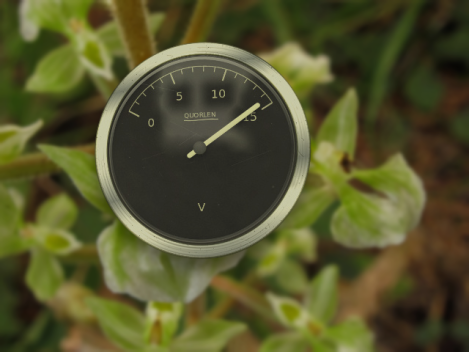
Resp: 14.5,V
